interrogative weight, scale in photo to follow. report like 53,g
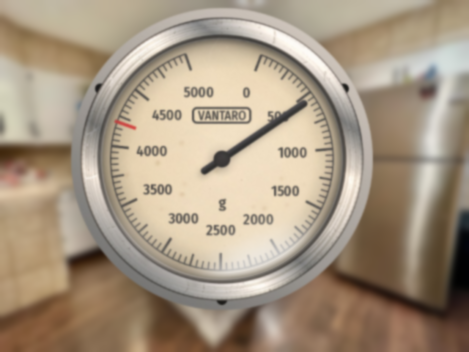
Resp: 550,g
